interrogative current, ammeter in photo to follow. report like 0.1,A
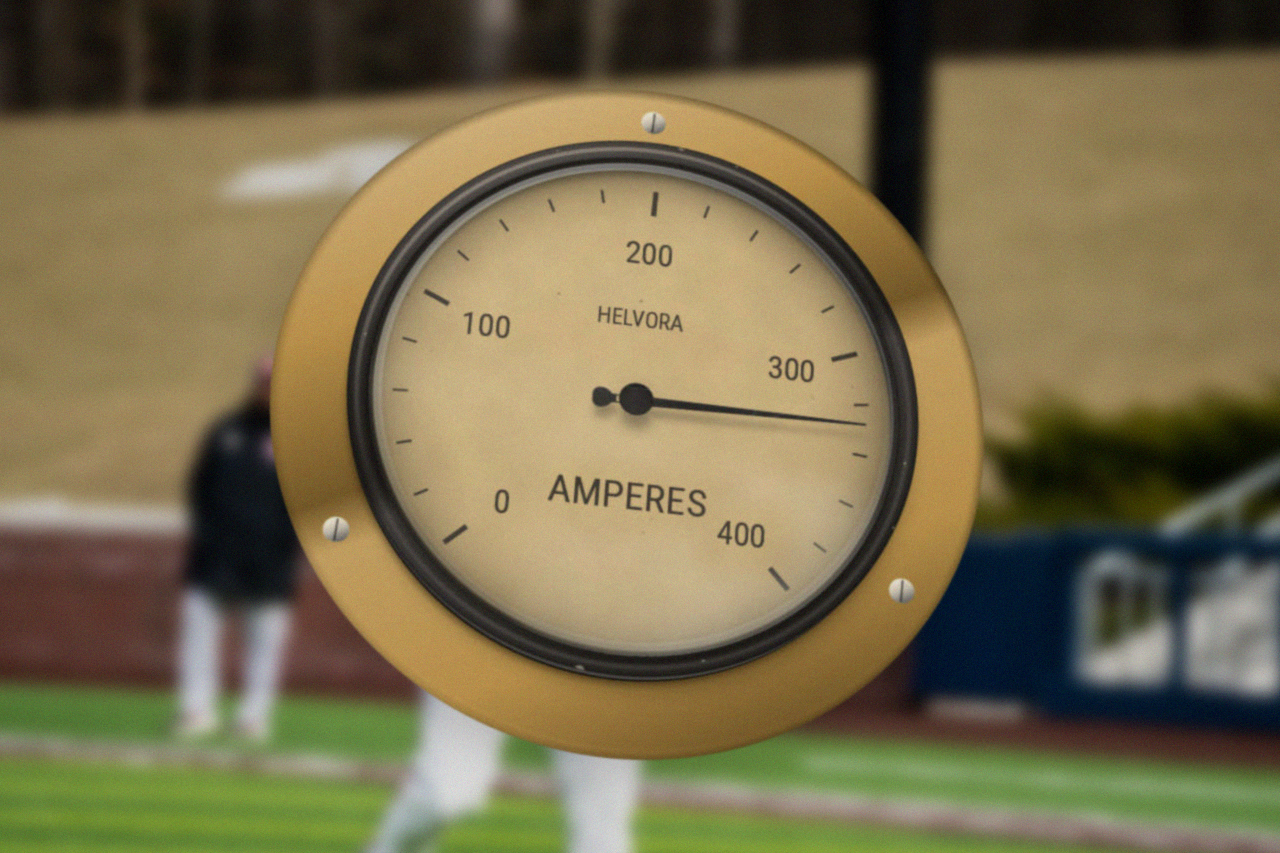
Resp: 330,A
